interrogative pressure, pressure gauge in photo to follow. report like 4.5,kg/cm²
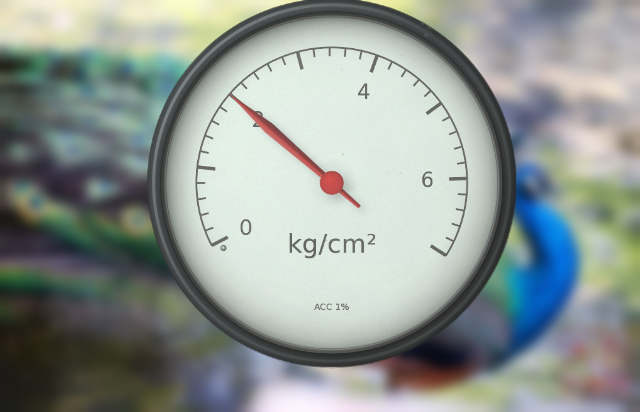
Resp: 2,kg/cm²
